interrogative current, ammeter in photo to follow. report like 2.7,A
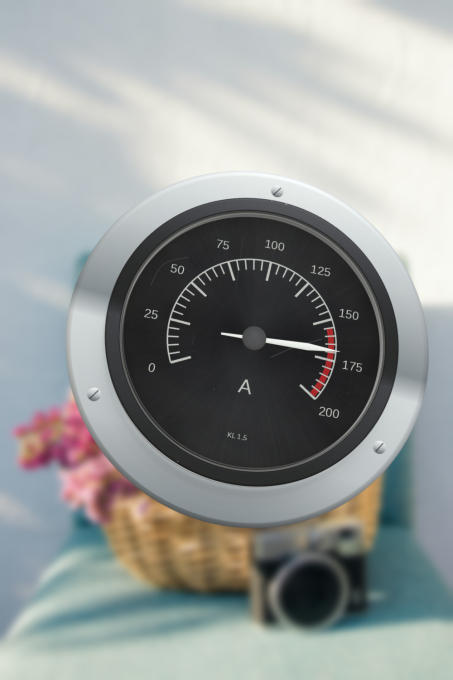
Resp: 170,A
